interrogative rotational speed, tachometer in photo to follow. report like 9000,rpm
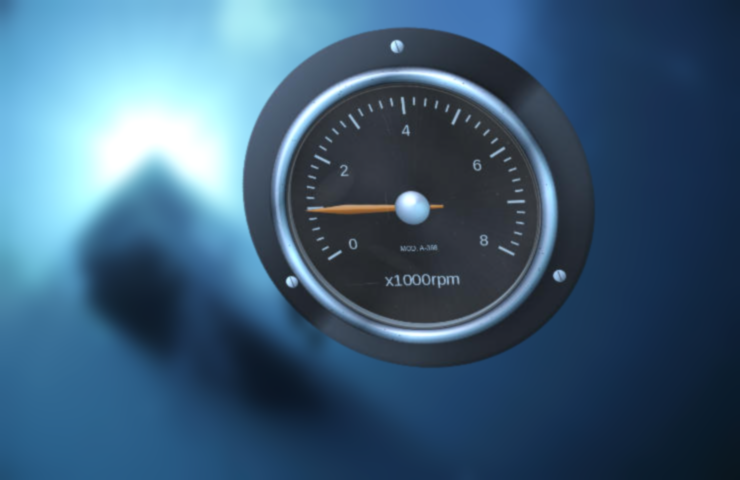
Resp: 1000,rpm
